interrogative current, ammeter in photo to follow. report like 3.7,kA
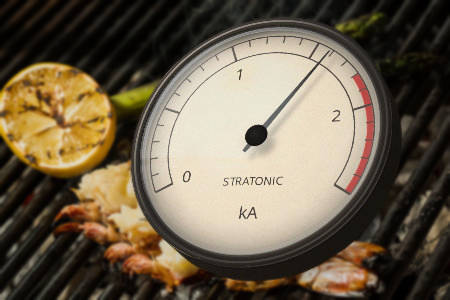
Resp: 1.6,kA
